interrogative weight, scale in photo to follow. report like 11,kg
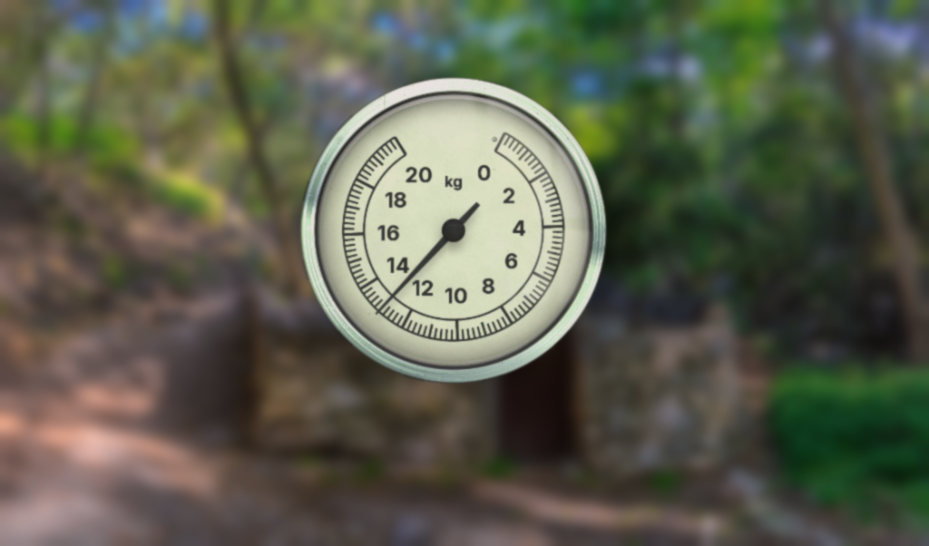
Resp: 13,kg
